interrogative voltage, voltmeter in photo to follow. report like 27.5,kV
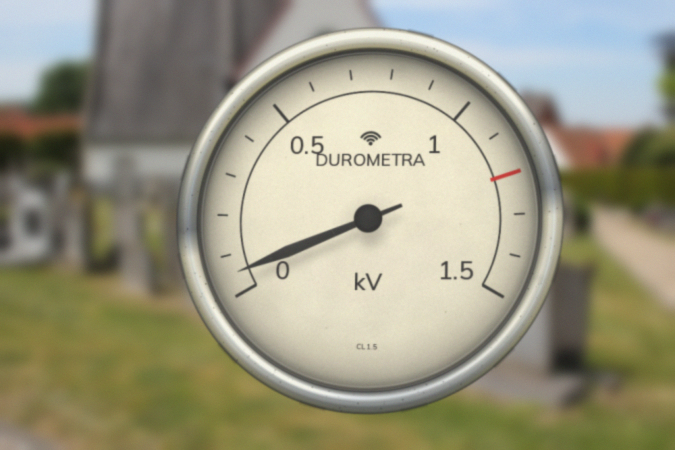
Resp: 0.05,kV
